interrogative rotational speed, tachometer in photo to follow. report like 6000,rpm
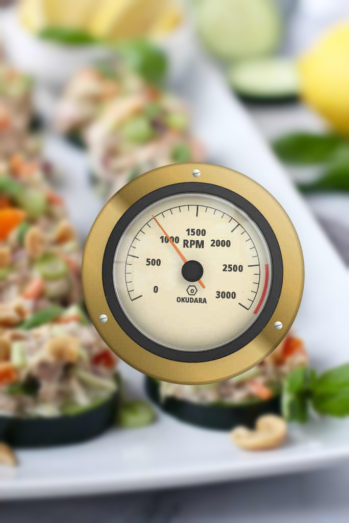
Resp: 1000,rpm
